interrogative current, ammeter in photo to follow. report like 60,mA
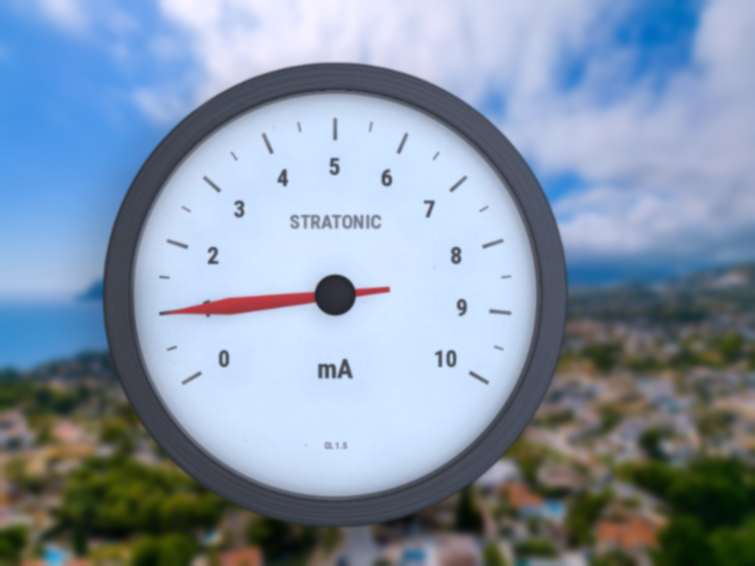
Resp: 1,mA
